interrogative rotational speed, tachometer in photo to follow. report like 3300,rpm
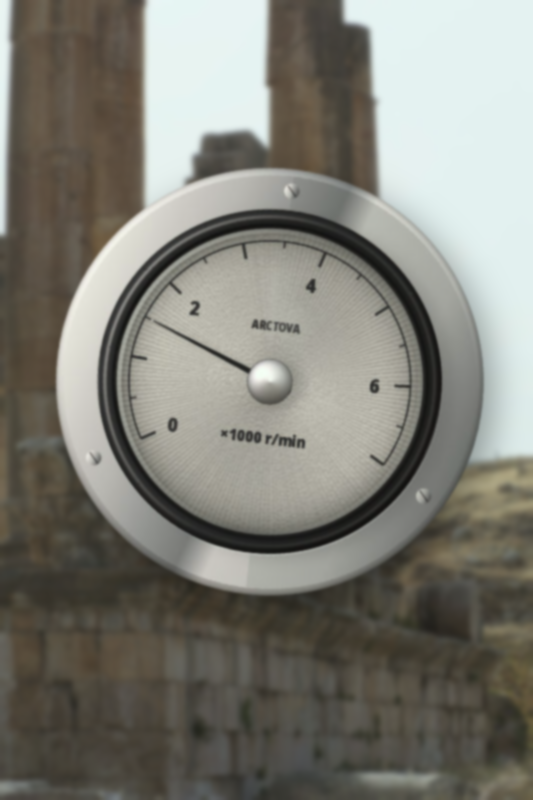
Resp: 1500,rpm
